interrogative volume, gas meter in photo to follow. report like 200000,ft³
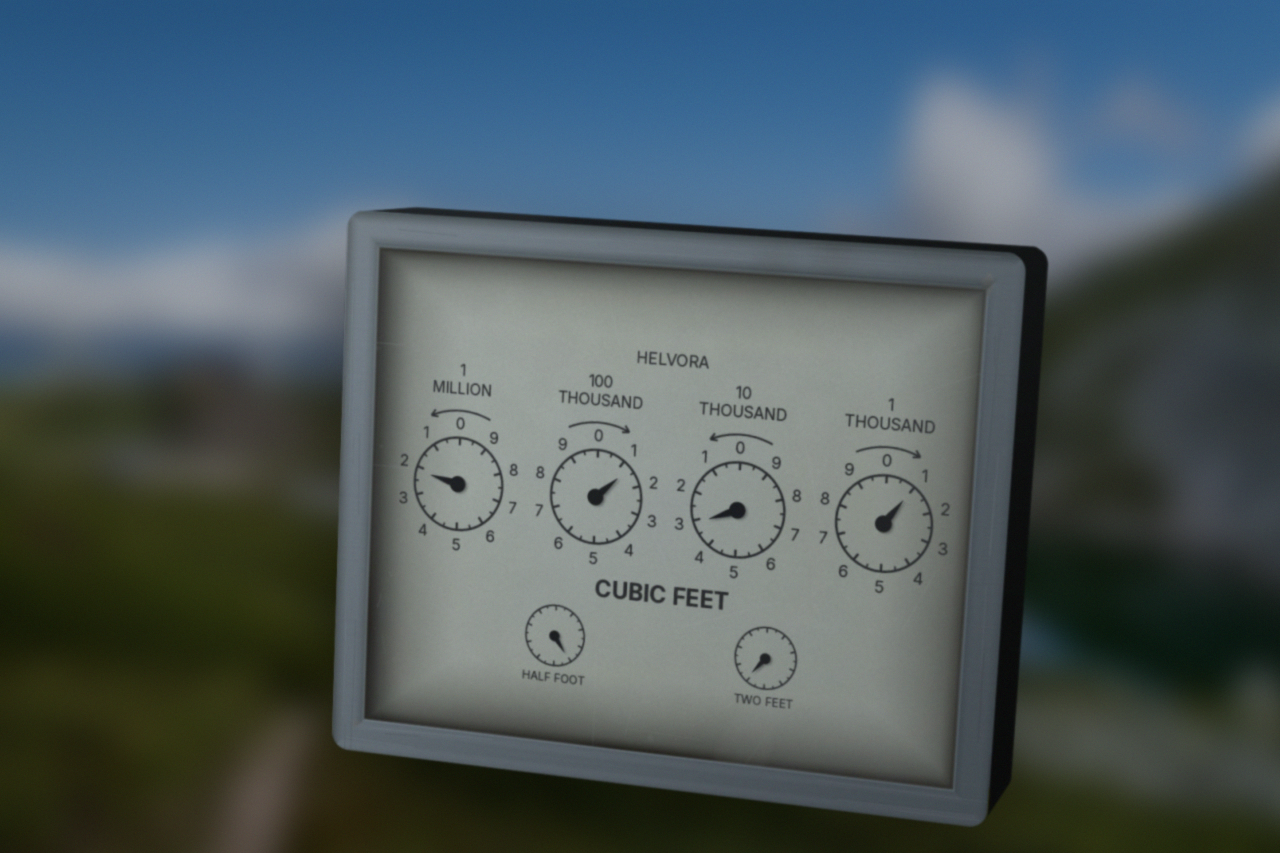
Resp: 213100,ft³
